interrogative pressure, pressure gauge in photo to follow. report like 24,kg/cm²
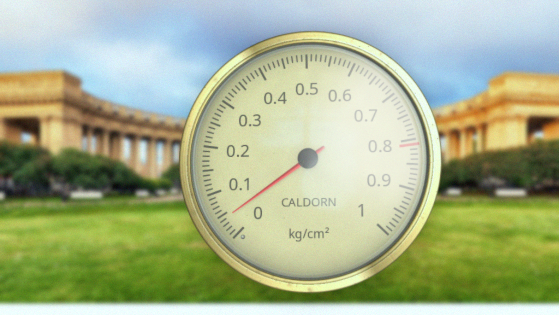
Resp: 0.04,kg/cm²
